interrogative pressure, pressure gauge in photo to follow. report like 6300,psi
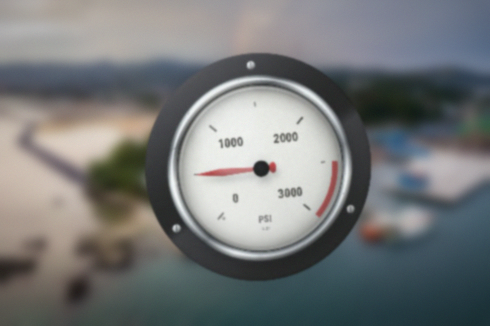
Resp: 500,psi
